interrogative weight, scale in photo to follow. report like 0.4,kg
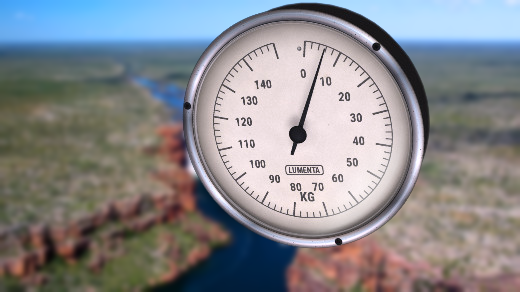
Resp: 6,kg
